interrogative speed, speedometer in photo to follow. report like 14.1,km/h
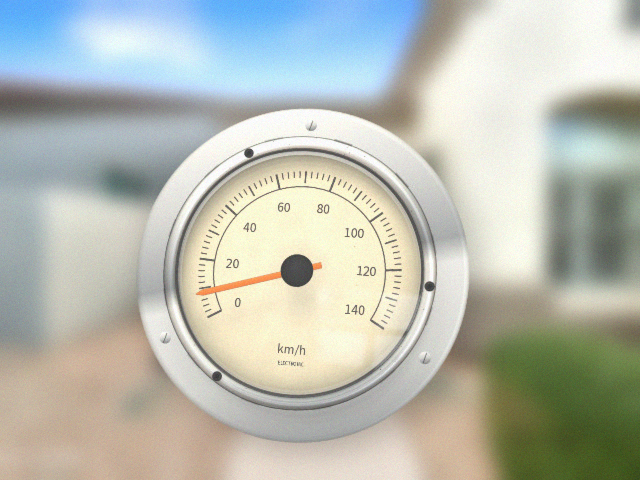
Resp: 8,km/h
